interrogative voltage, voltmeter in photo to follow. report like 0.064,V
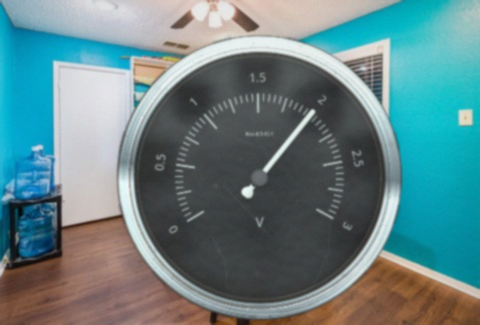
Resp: 2,V
